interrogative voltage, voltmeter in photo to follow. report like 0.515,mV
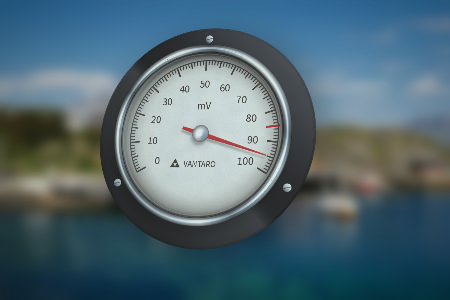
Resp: 95,mV
